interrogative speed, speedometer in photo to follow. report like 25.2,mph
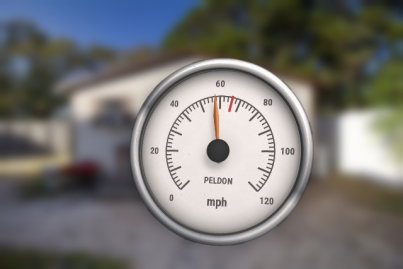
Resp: 58,mph
